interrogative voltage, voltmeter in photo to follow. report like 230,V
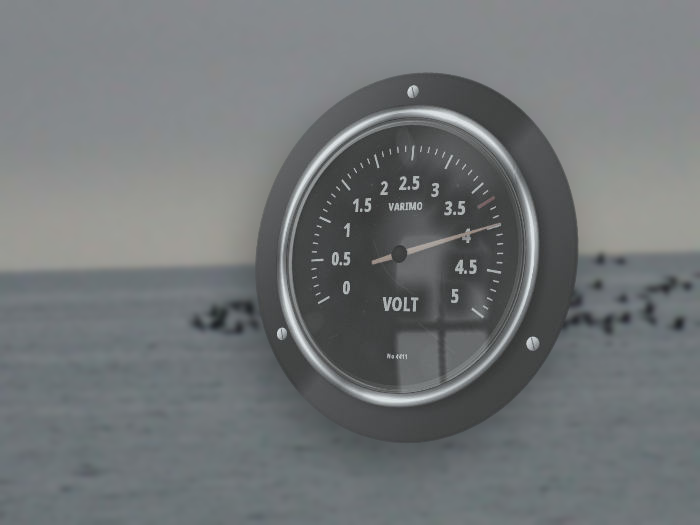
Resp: 4,V
